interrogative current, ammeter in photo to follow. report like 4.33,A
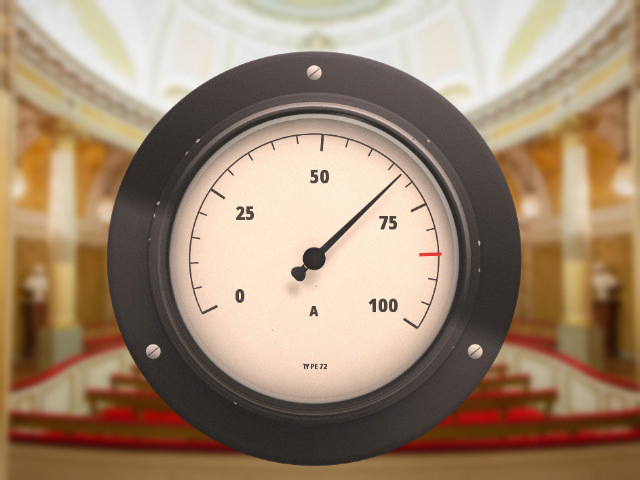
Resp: 67.5,A
